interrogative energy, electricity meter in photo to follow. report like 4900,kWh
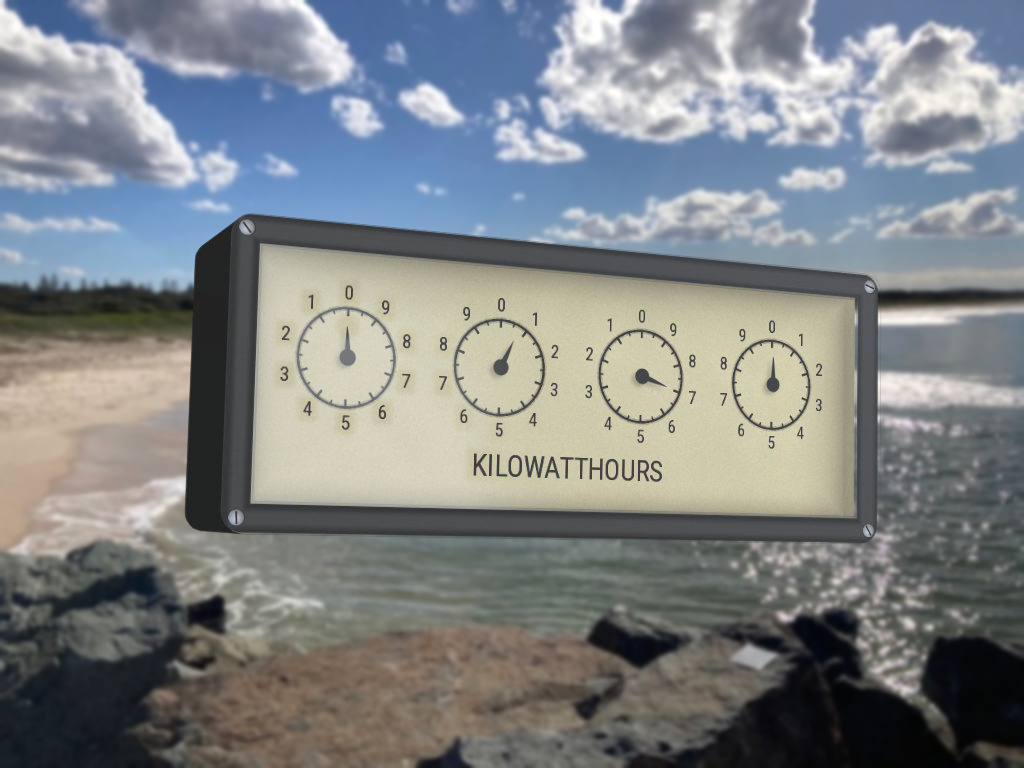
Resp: 70,kWh
